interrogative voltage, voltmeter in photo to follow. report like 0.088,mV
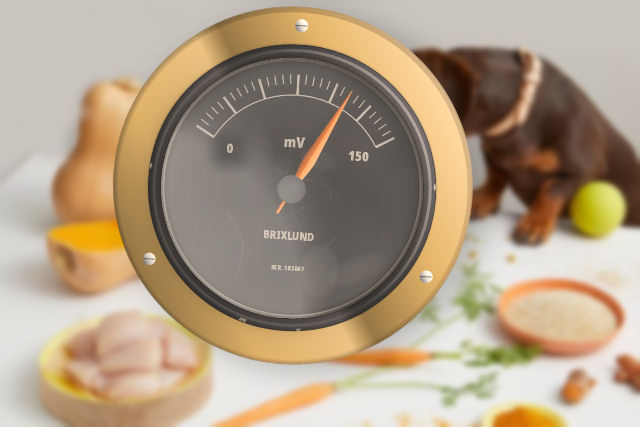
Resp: 110,mV
